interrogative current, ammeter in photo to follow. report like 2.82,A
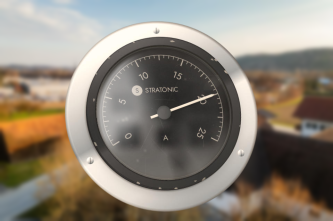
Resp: 20,A
